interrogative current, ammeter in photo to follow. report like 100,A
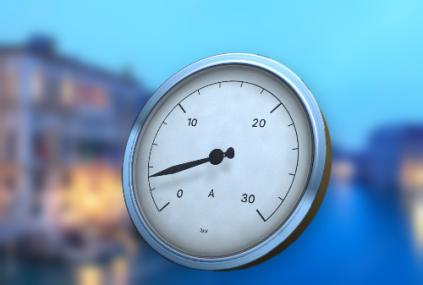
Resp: 3,A
